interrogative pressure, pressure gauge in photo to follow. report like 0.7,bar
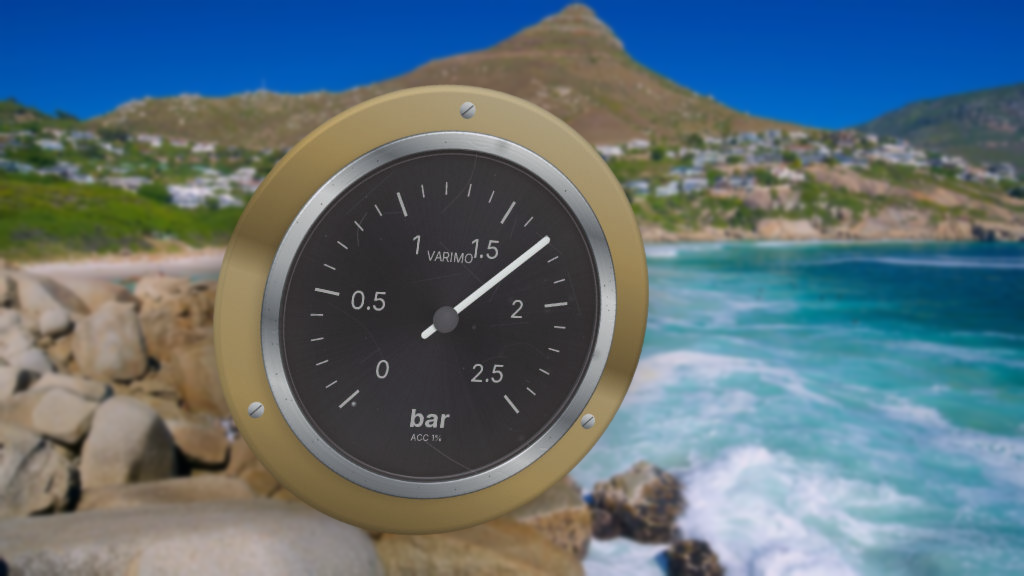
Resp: 1.7,bar
